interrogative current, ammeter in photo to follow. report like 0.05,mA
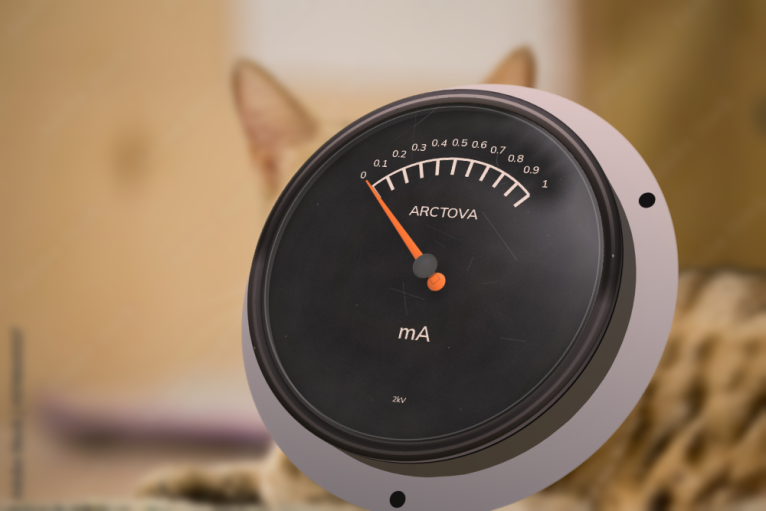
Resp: 0,mA
